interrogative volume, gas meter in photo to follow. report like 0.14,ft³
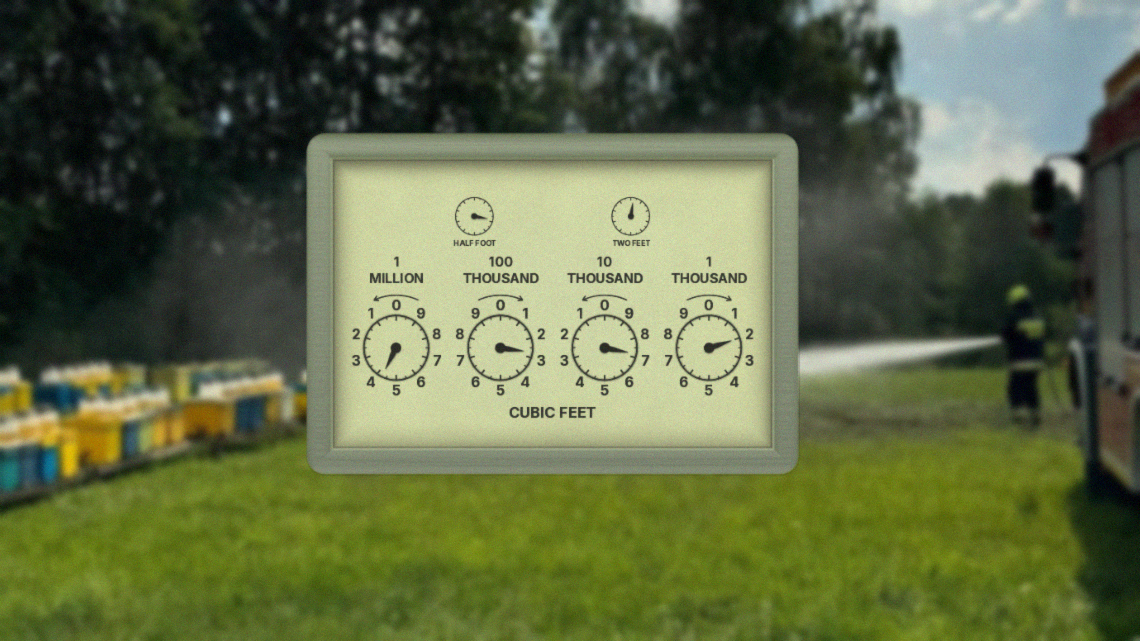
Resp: 427200,ft³
